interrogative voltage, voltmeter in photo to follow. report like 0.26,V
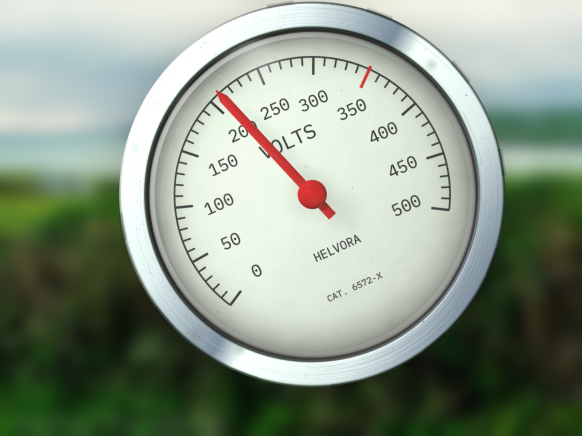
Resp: 210,V
